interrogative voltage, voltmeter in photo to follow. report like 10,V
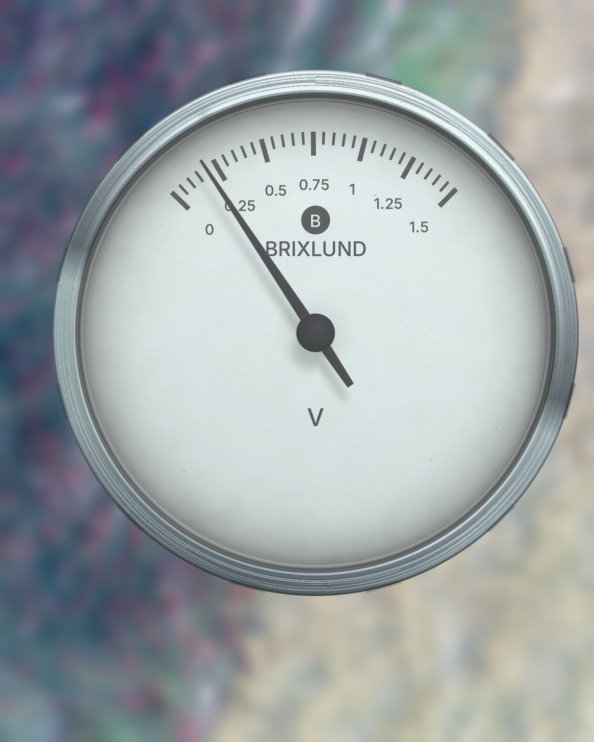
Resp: 0.2,V
